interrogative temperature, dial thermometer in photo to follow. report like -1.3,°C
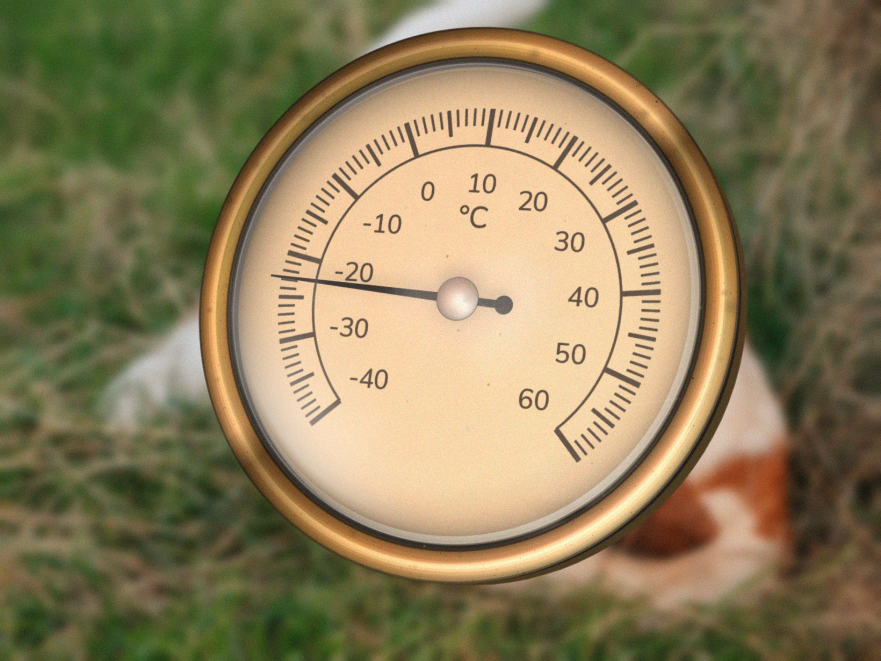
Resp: -23,°C
